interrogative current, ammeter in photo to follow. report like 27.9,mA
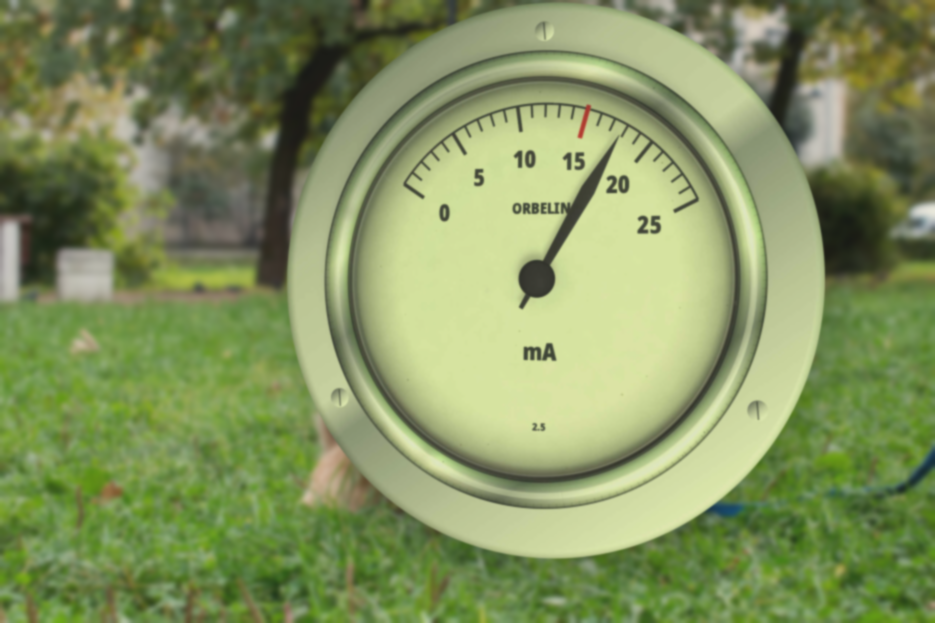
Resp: 18,mA
